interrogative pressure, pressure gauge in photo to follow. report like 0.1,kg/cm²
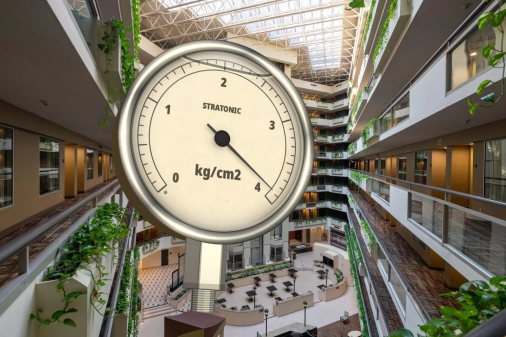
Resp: 3.9,kg/cm²
